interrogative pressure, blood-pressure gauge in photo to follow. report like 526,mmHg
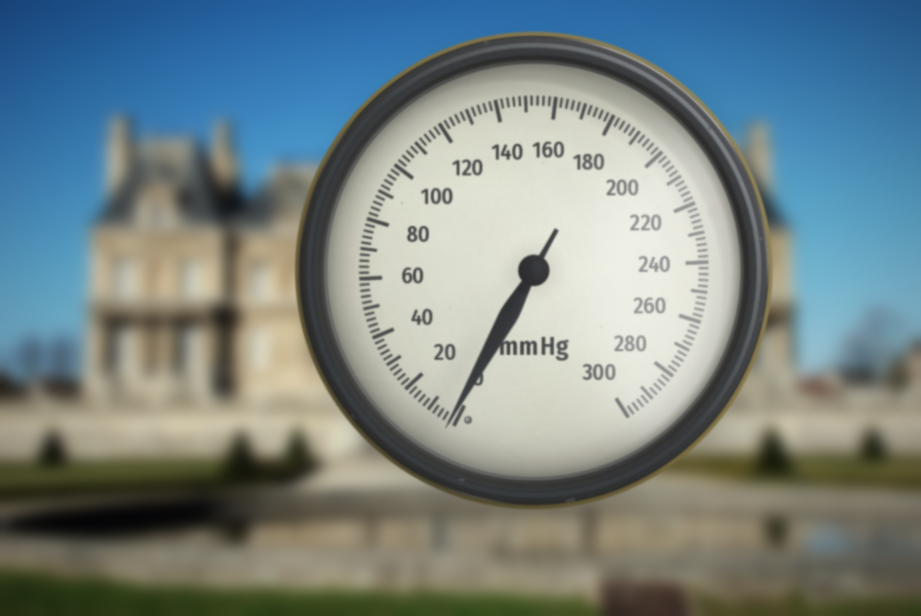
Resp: 2,mmHg
